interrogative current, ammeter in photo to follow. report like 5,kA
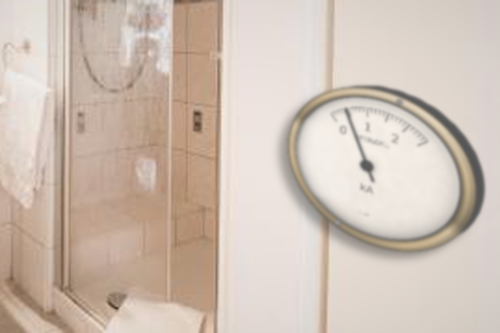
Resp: 0.5,kA
